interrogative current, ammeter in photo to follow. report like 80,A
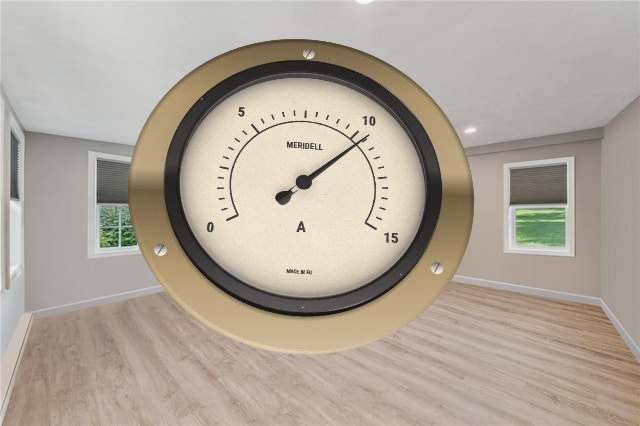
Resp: 10.5,A
